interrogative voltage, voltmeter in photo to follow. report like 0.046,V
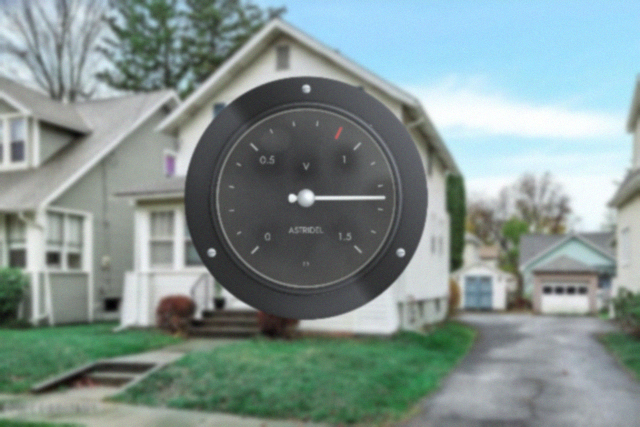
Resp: 1.25,V
